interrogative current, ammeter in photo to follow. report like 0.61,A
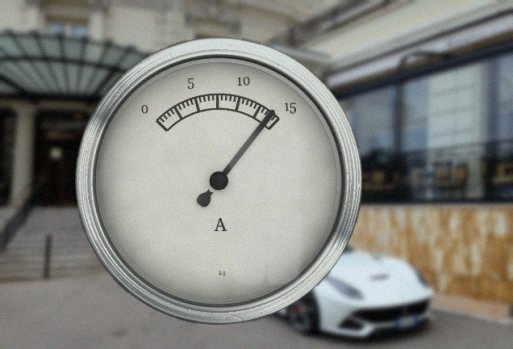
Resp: 14,A
